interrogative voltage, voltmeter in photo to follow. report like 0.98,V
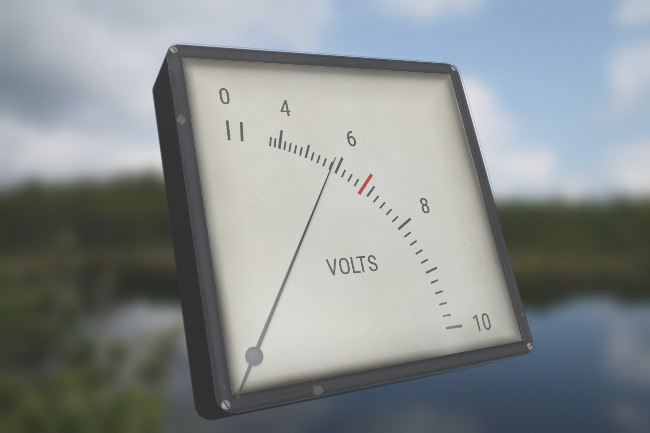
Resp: 5.8,V
